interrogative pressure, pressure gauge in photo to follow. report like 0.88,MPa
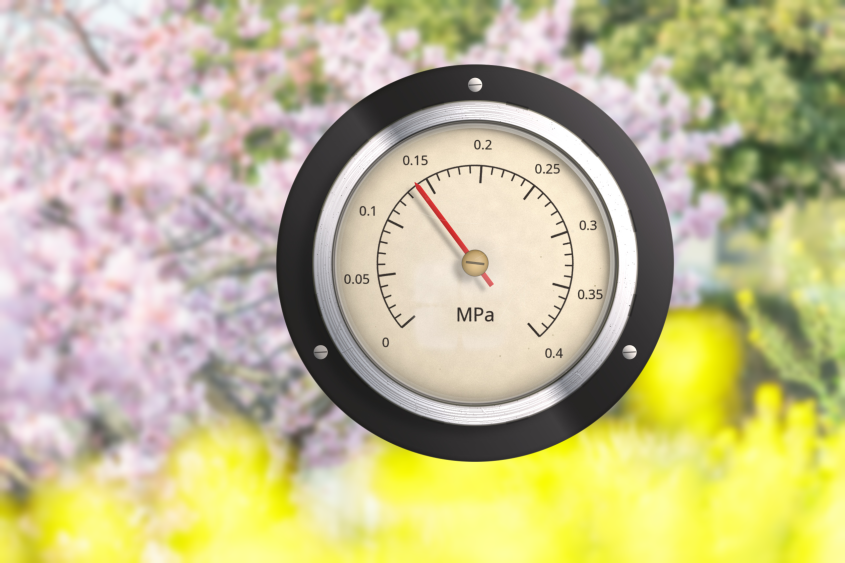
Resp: 0.14,MPa
